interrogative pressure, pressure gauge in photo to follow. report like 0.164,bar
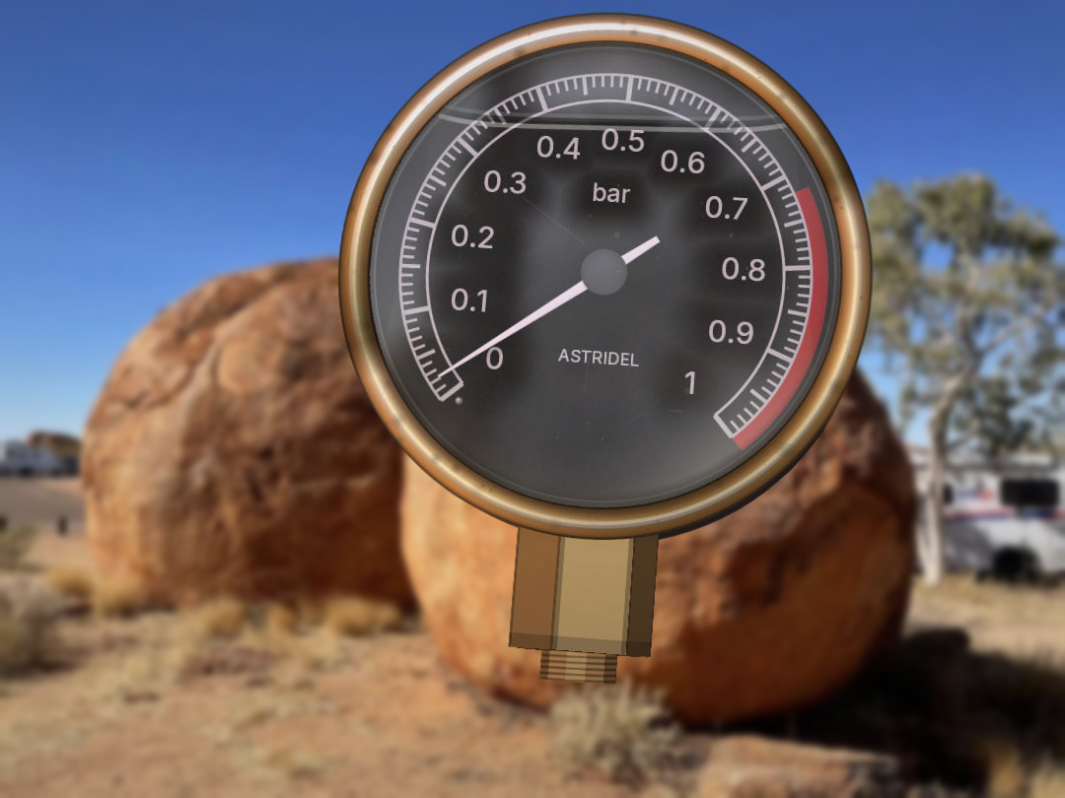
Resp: 0.02,bar
